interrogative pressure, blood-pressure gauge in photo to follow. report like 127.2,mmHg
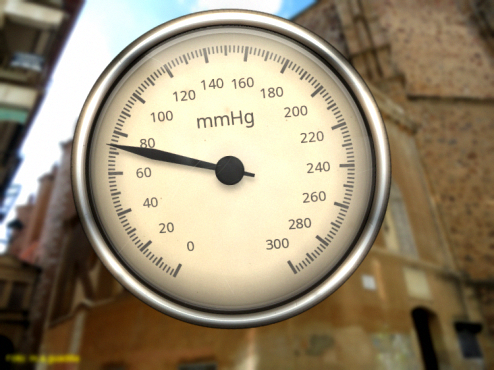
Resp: 74,mmHg
